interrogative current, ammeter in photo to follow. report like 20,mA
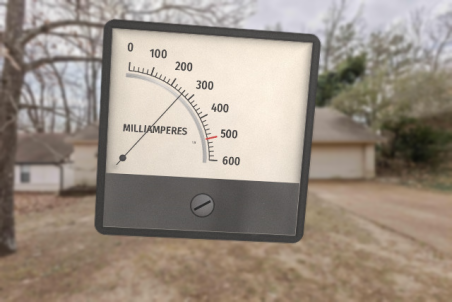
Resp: 260,mA
